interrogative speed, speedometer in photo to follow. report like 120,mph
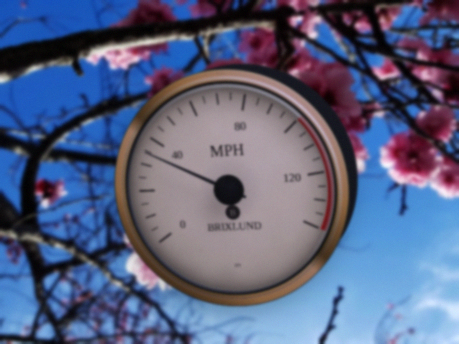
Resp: 35,mph
